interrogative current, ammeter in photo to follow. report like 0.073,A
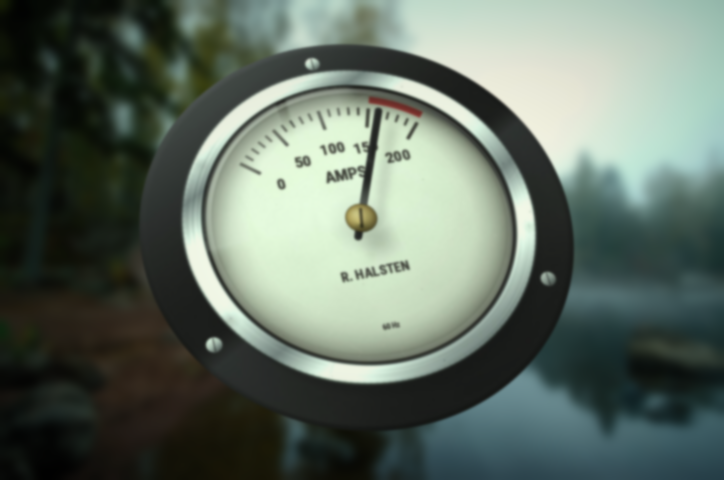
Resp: 160,A
